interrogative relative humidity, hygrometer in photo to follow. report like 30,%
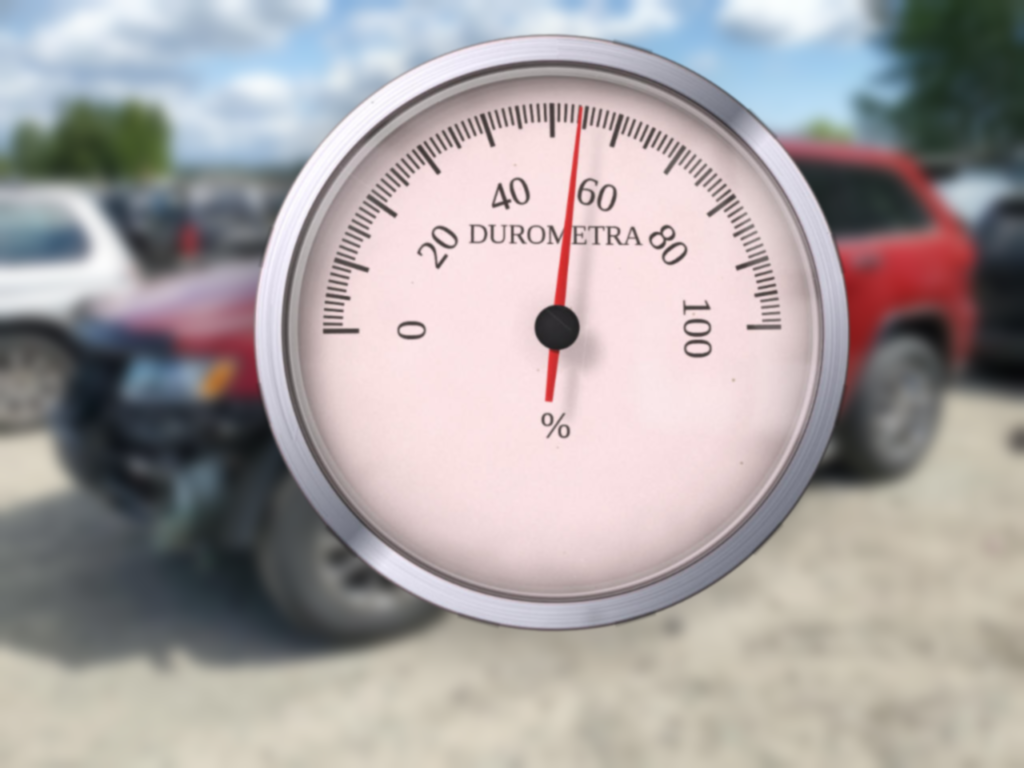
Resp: 54,%
